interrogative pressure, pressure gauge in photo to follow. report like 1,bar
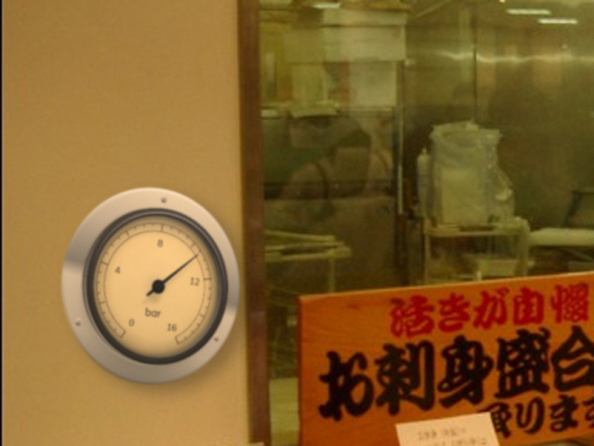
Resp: 10.5,bar
